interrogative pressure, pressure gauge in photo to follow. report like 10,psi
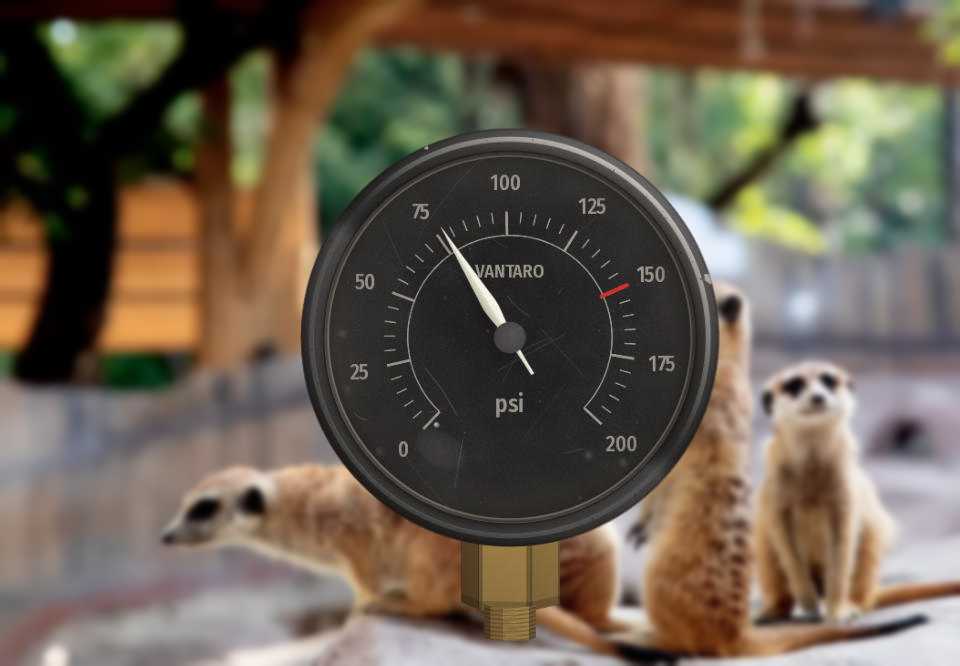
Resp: 77.5,psi
